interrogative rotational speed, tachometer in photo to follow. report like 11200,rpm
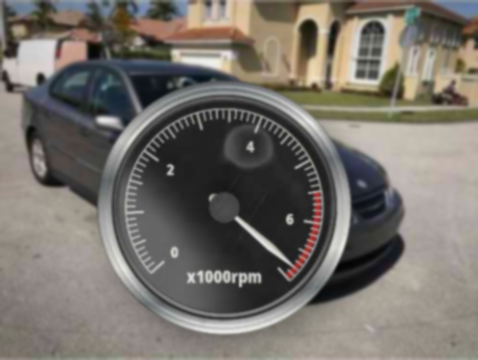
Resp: 6800,rpm
